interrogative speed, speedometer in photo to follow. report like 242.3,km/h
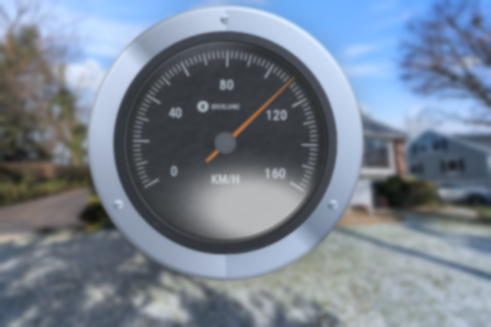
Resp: 110,km/h
